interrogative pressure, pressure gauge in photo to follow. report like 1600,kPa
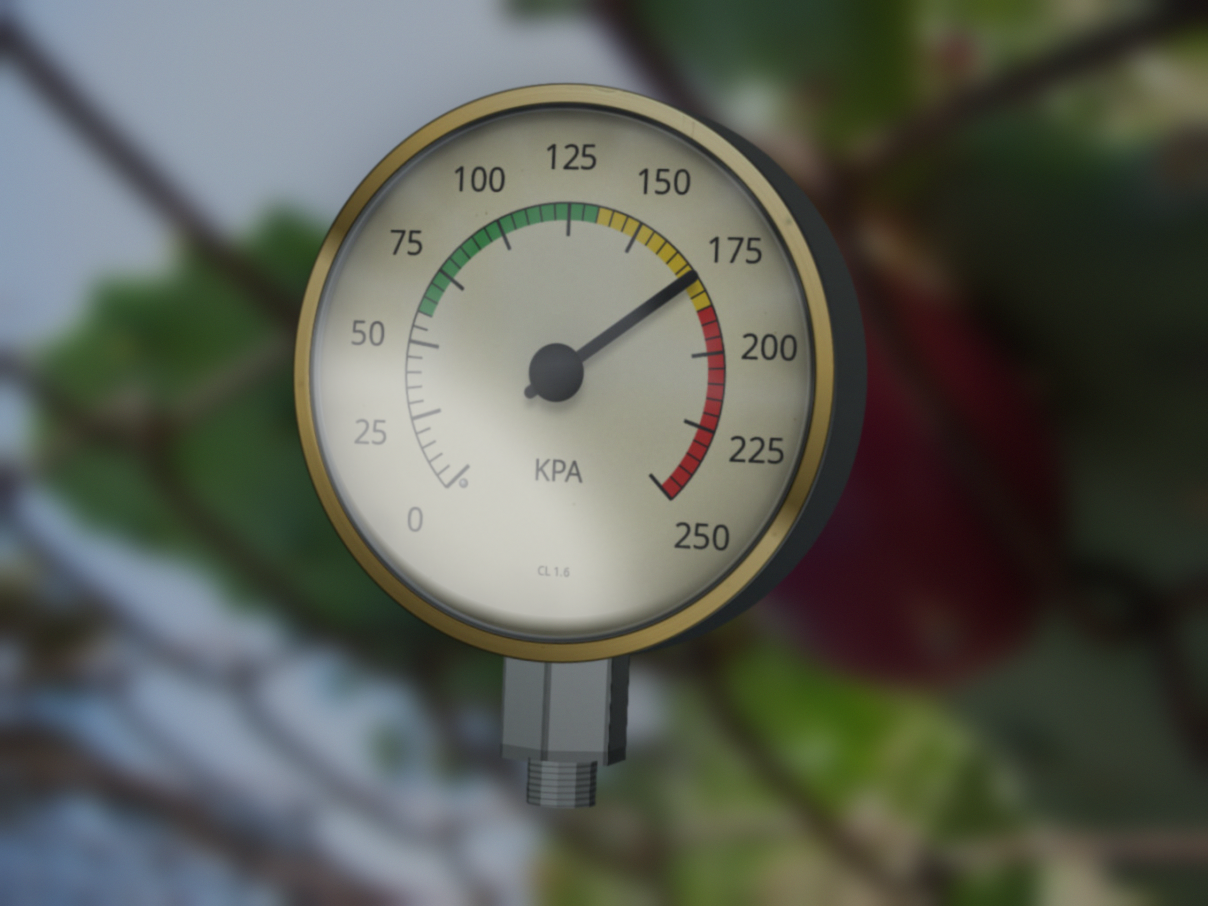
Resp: 175,kPa
